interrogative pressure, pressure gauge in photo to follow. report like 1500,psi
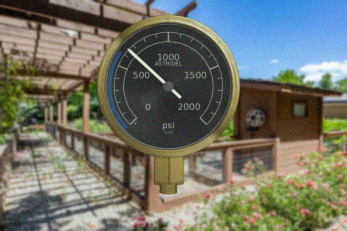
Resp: 650,psi
